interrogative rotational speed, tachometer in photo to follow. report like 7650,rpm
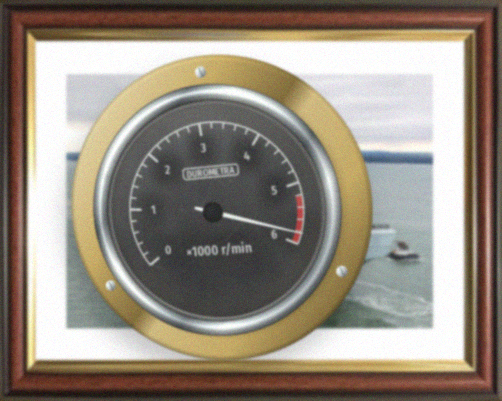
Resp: 5800,rpm
